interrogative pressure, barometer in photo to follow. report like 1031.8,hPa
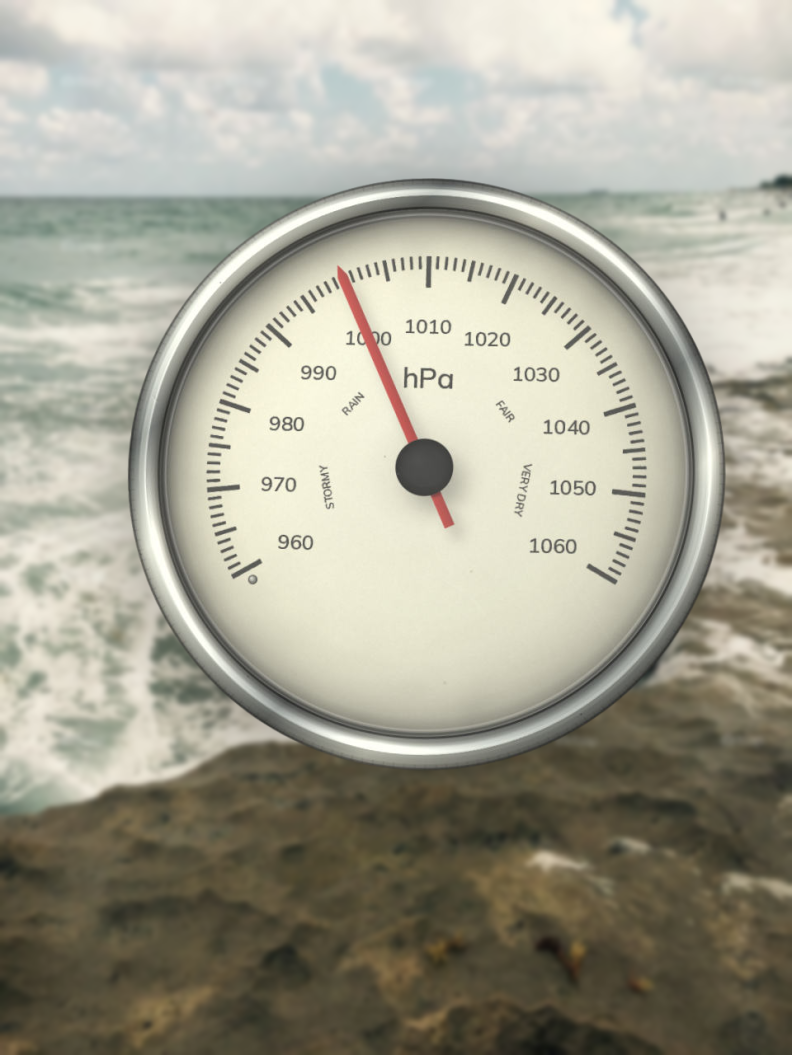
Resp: 1000,hPa
